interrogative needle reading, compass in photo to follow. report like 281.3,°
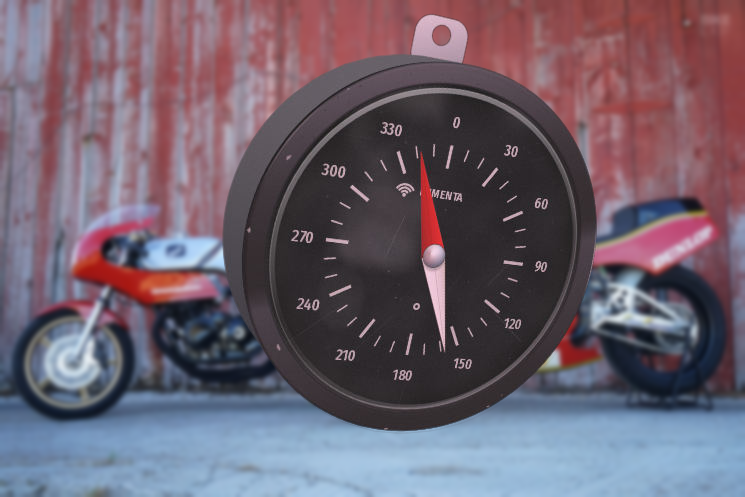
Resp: 340,°
